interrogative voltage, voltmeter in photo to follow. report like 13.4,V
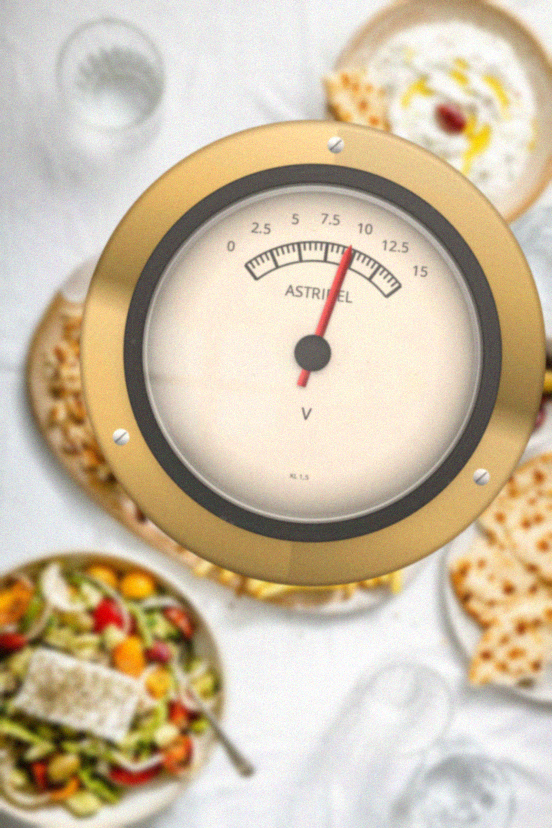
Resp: 9.5,V
